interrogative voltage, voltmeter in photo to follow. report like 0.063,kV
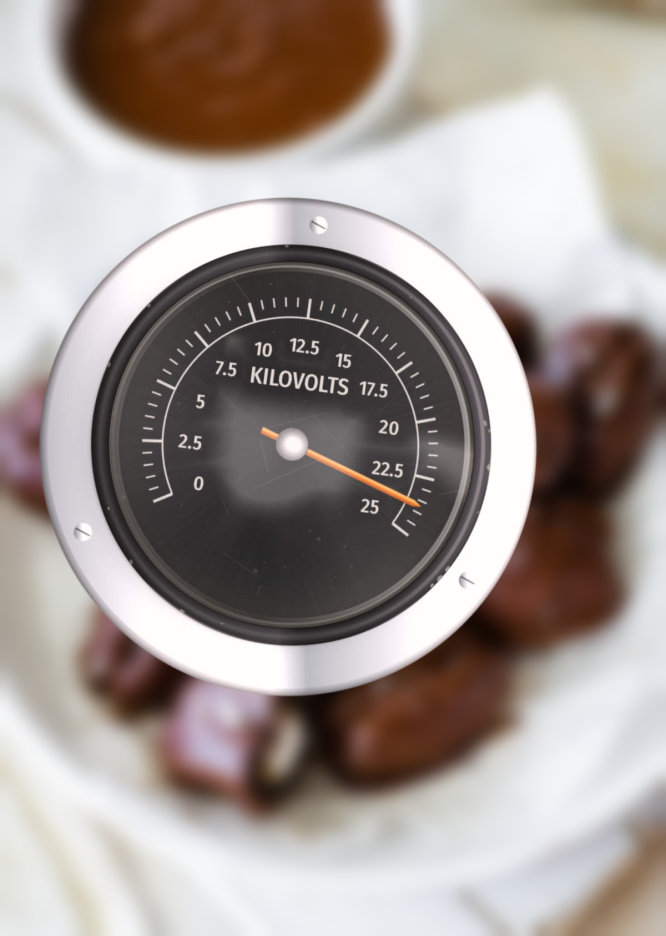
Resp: 23.75,kV
